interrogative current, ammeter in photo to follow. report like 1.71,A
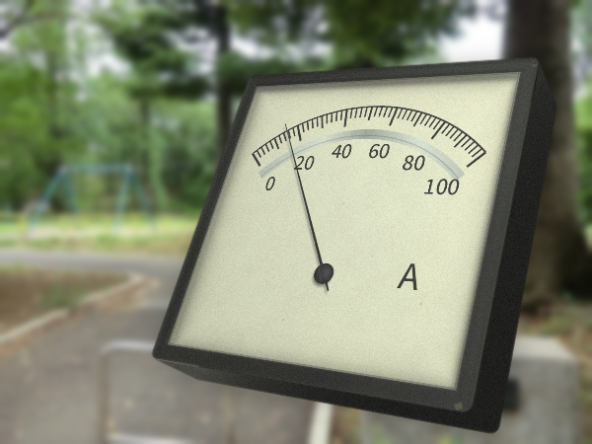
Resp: 16,A
